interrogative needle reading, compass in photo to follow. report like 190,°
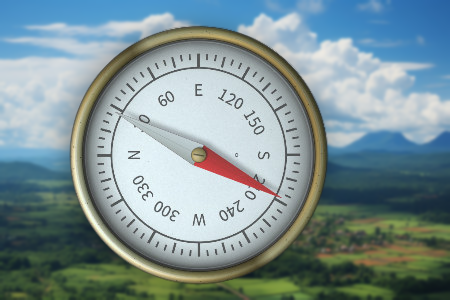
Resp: 207.5,°
